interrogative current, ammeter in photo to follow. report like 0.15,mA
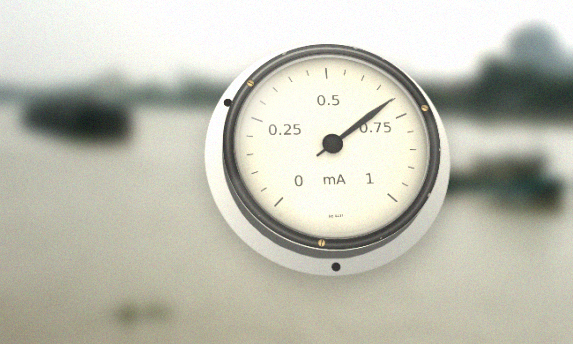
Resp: 0.7,mA
